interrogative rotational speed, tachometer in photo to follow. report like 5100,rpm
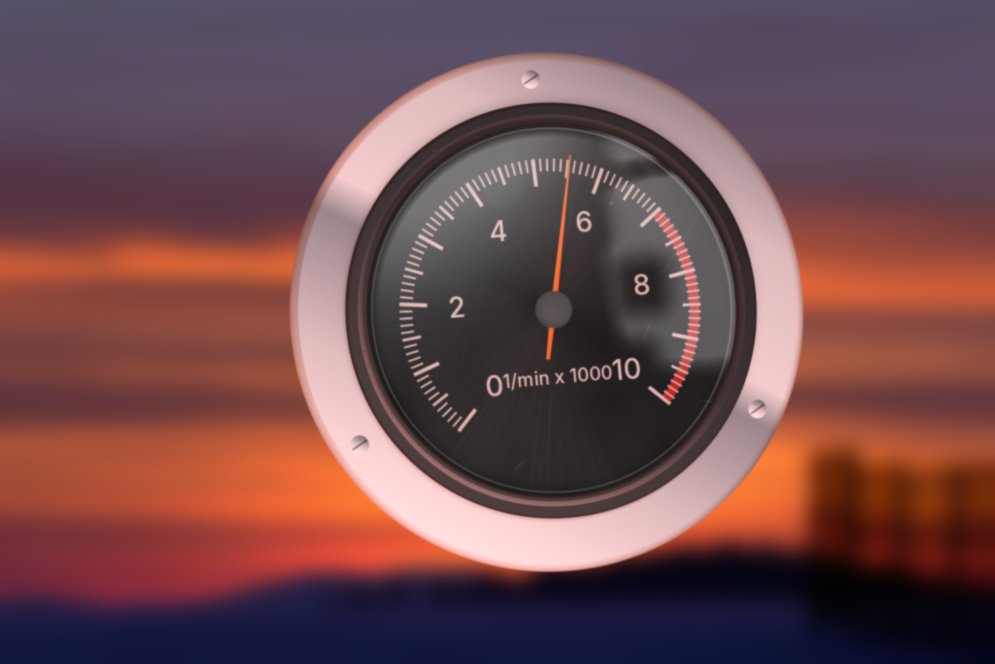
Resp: 5500,rpm
